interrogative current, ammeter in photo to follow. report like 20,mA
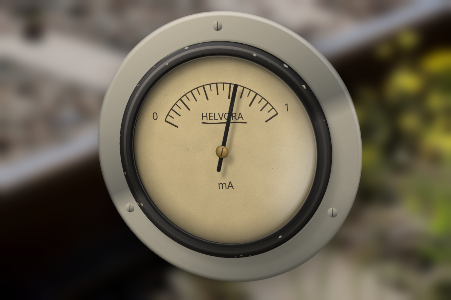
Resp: 0.65,mA
